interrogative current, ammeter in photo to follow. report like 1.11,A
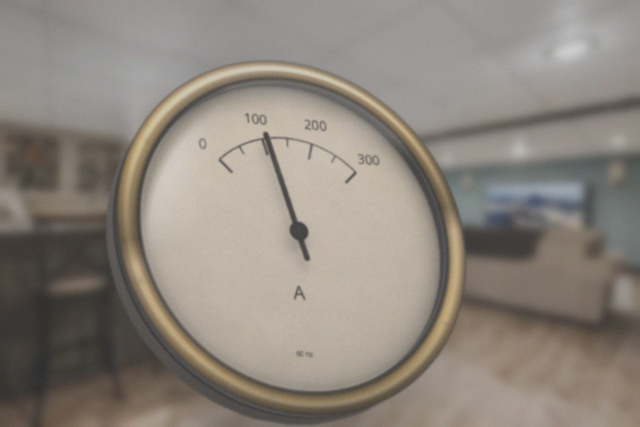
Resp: 100,A
